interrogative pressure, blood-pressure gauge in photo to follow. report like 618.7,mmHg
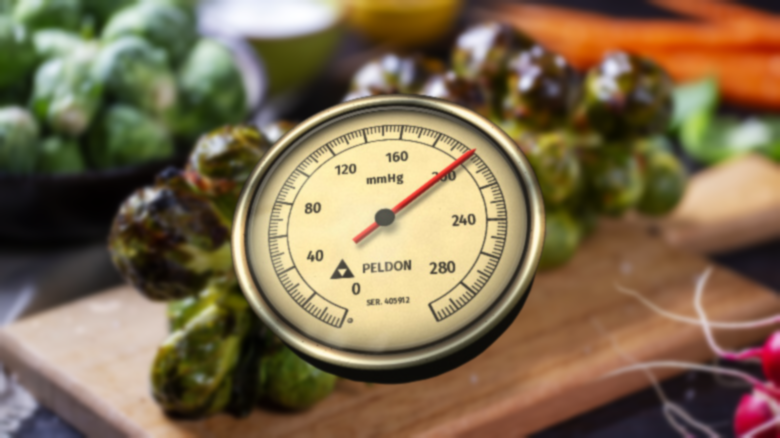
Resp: 200,mmHg
